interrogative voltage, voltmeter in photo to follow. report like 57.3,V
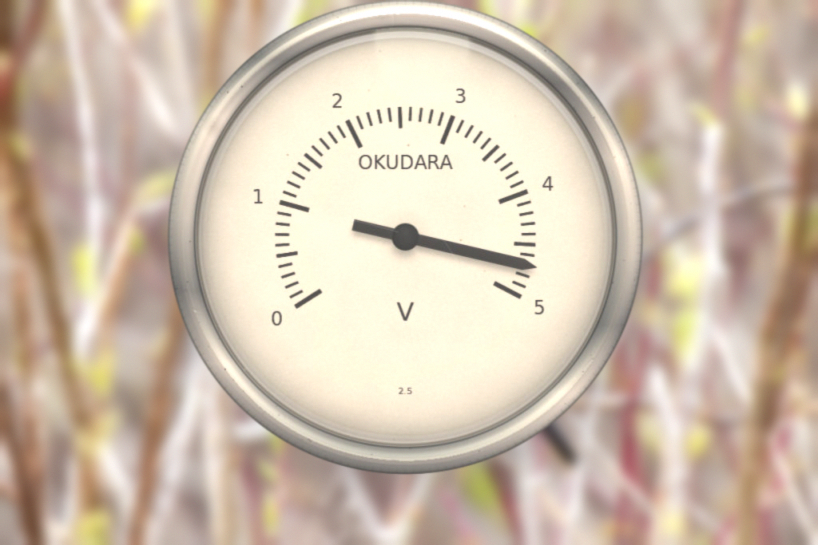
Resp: 4.7,V
